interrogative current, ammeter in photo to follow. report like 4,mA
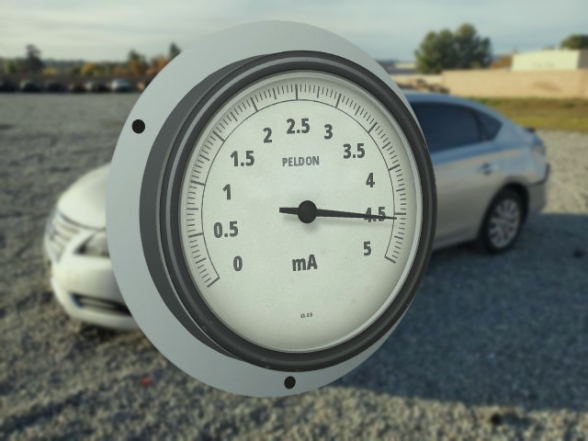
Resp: 4.55,mA
